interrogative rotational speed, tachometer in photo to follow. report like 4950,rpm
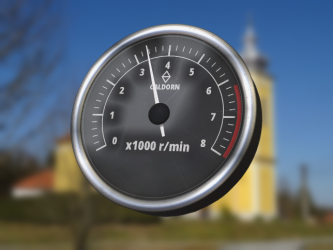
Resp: 3400,rpm
